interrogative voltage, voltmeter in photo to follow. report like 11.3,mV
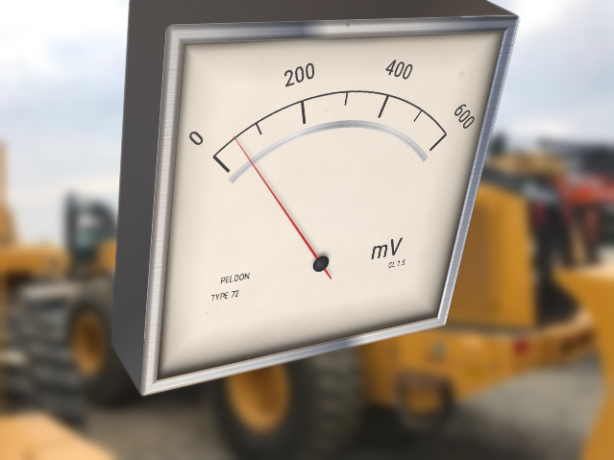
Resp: 50,mV
